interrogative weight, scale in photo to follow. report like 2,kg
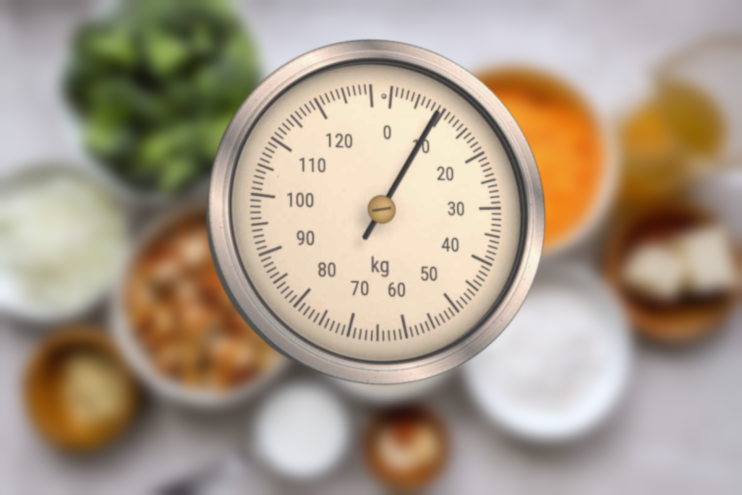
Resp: 9,kg
